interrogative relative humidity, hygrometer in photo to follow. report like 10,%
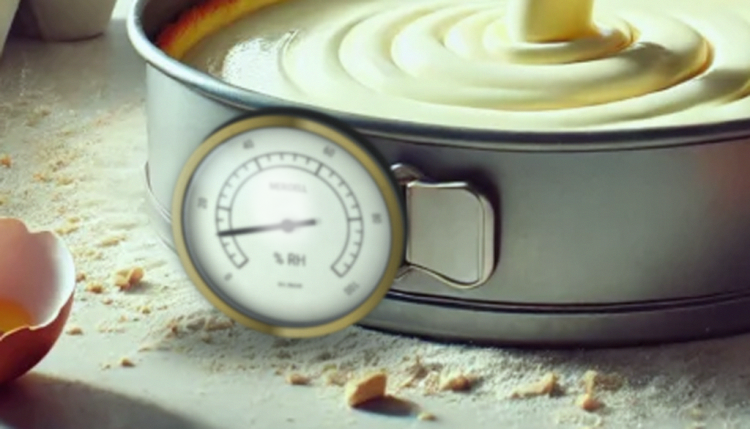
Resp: 12,%
